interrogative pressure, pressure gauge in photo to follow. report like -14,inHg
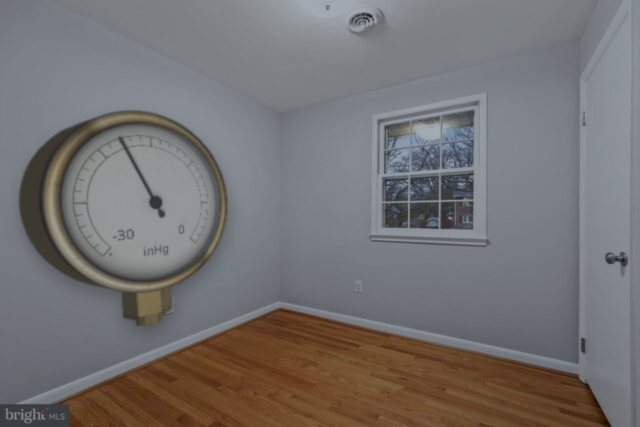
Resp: -18,inHg
